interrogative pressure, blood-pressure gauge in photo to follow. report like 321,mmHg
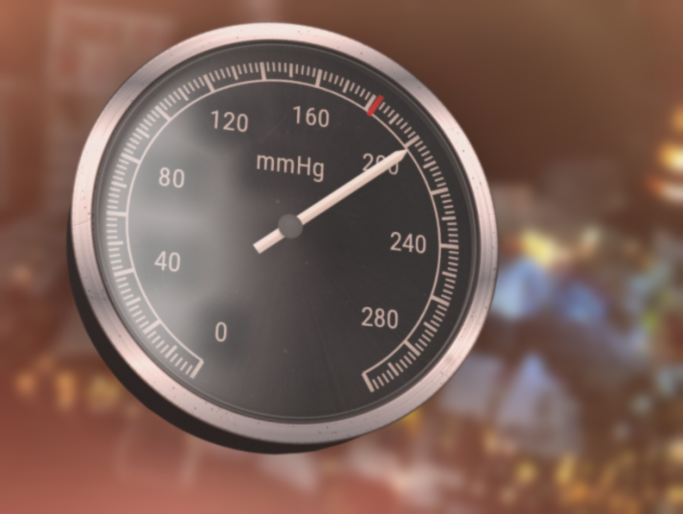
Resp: 202,mmHg
